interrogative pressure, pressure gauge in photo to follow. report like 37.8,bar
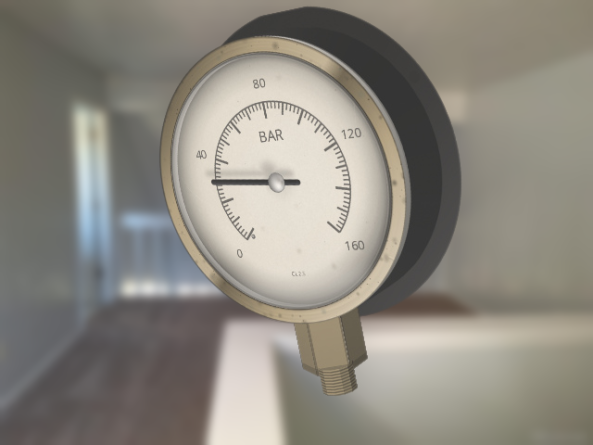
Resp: 30,bar
